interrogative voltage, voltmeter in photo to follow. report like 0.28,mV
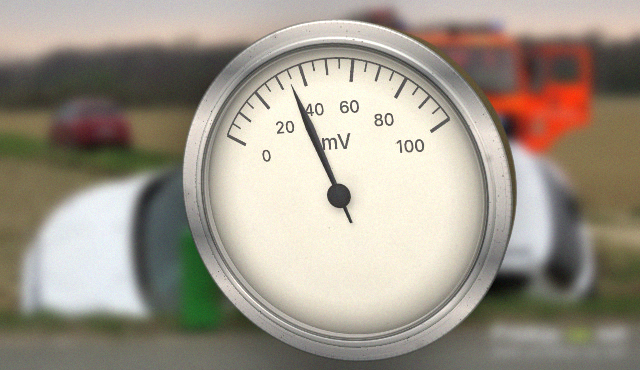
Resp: 35,mV
